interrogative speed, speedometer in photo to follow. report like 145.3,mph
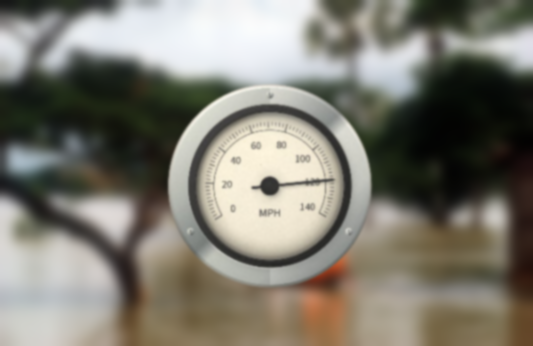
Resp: 120,mph
